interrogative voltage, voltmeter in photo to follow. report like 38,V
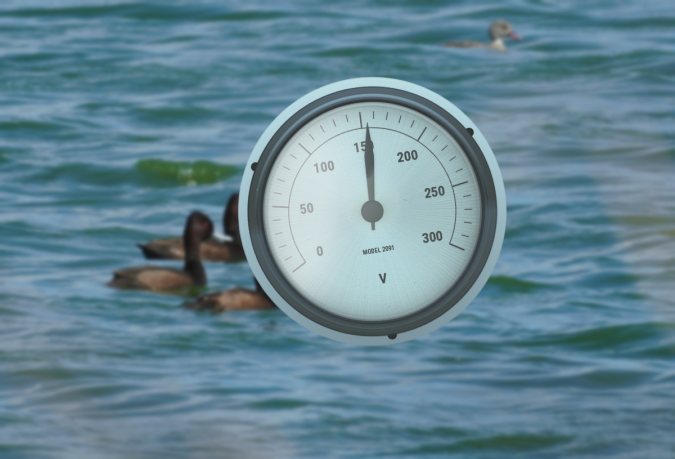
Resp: 155,V
